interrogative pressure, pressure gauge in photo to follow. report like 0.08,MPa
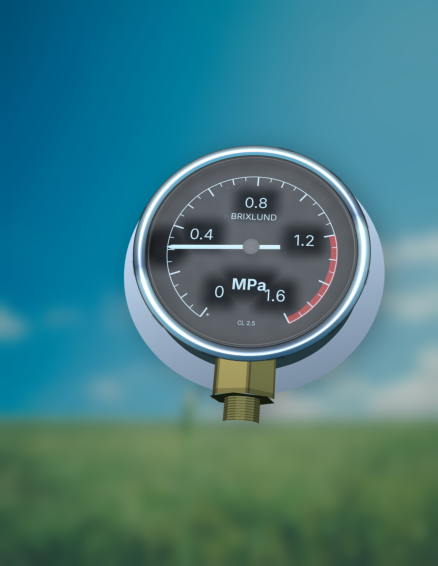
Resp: 0.3,MPa
